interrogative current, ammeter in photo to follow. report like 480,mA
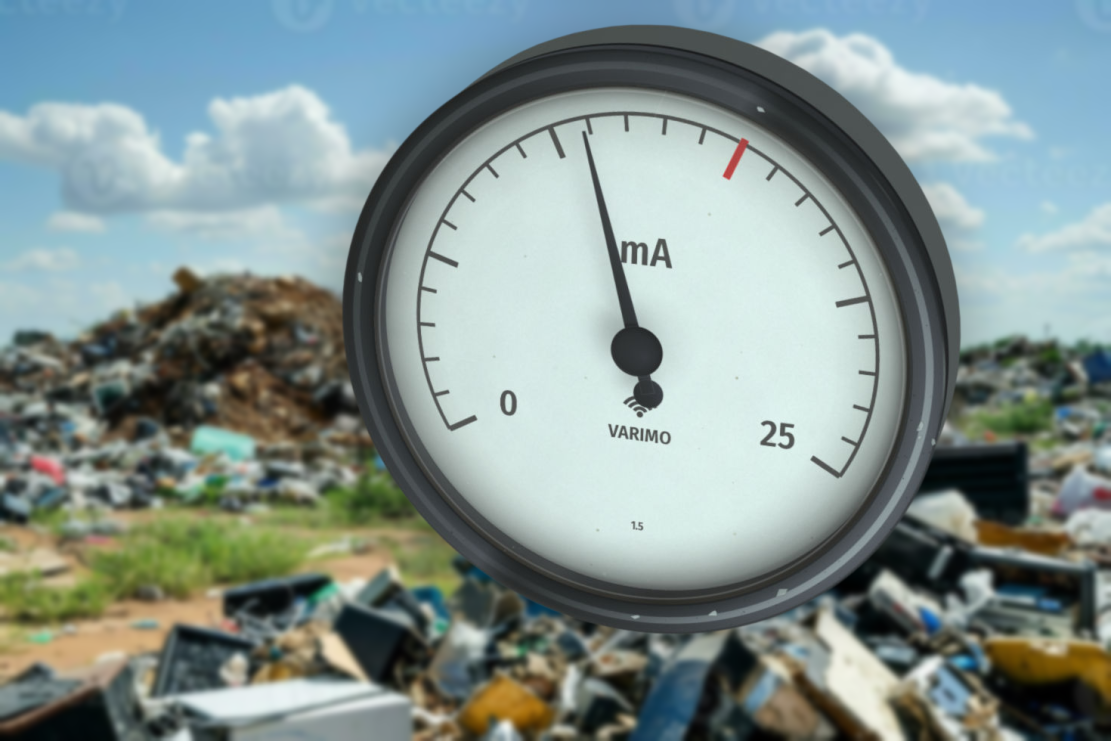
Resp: 11,mA
